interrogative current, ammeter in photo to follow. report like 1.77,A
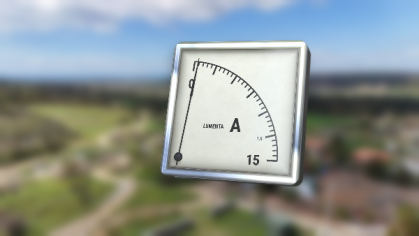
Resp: 0.5,A
